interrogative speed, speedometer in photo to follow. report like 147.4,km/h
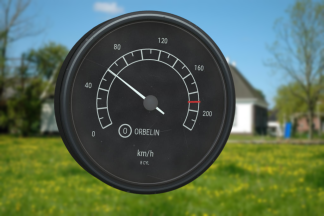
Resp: 60,km/h
